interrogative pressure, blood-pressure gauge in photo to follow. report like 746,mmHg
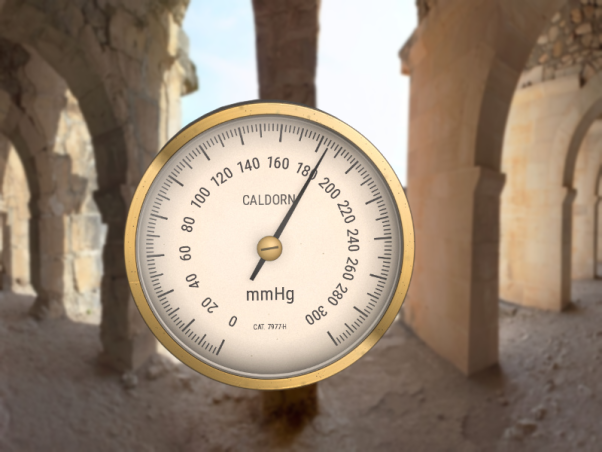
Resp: 184,mmHg
